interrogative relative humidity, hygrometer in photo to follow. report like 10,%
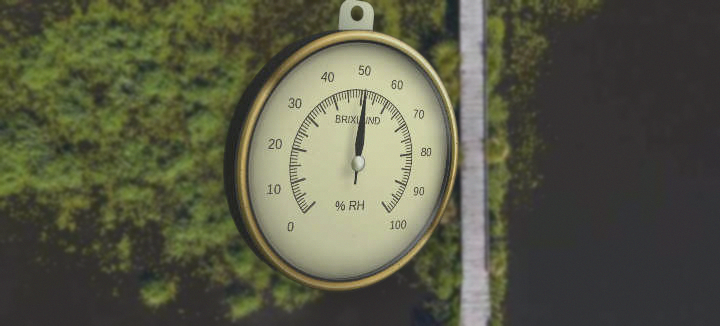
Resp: 50,%
